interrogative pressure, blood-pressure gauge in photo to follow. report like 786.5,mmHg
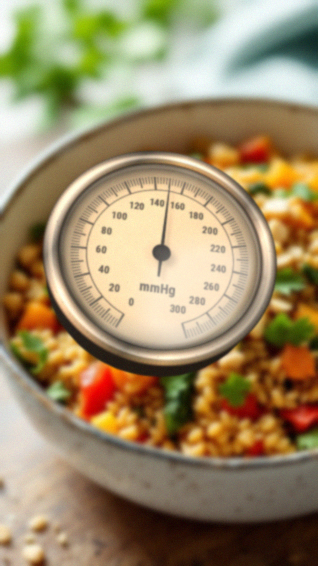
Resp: 150,mmHg
